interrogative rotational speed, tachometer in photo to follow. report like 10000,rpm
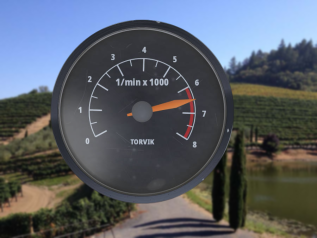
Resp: 6500,rpm
